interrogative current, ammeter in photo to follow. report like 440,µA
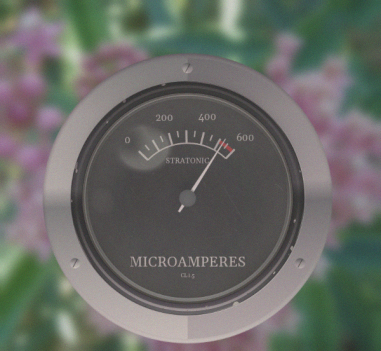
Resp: 525,µA
